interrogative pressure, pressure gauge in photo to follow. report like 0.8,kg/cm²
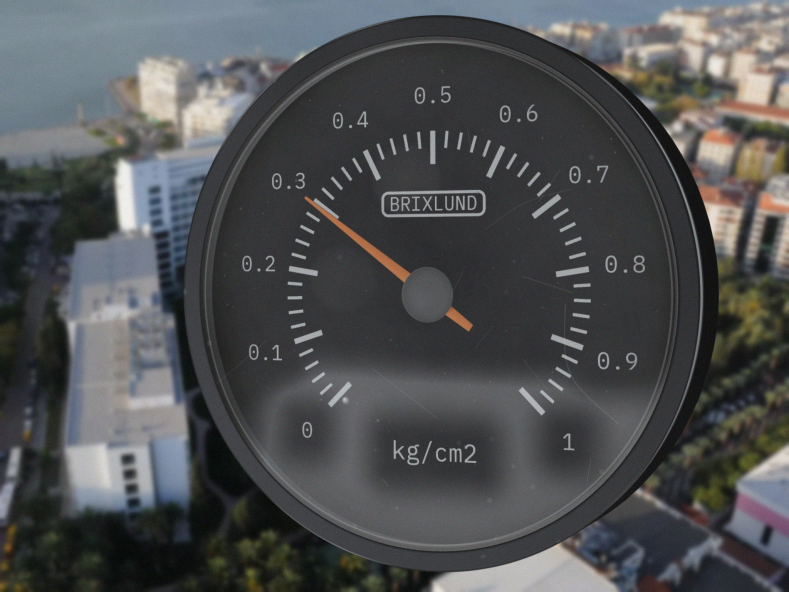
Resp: 0.3,kg/cm²
